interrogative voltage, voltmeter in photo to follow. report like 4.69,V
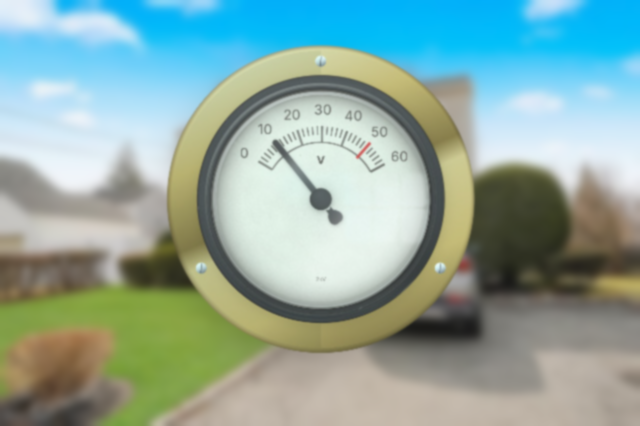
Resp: 10,V
